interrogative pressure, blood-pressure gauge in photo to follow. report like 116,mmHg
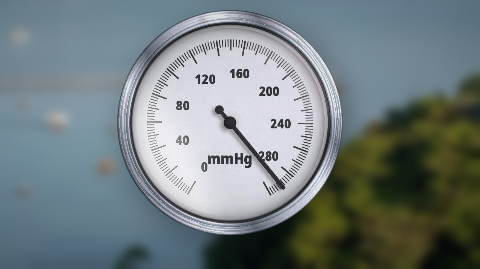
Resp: 290,mmHg
